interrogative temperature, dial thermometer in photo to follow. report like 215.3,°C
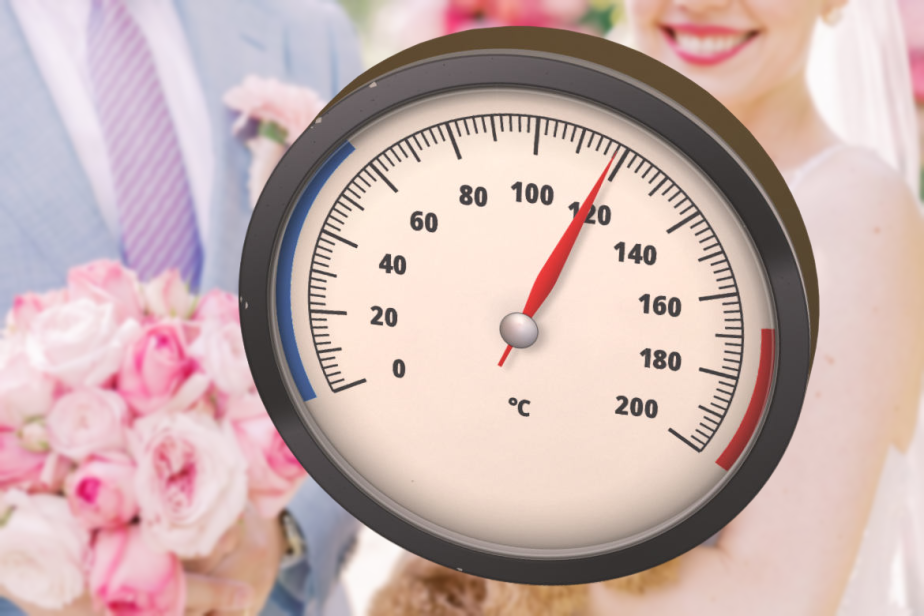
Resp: 118,°C
